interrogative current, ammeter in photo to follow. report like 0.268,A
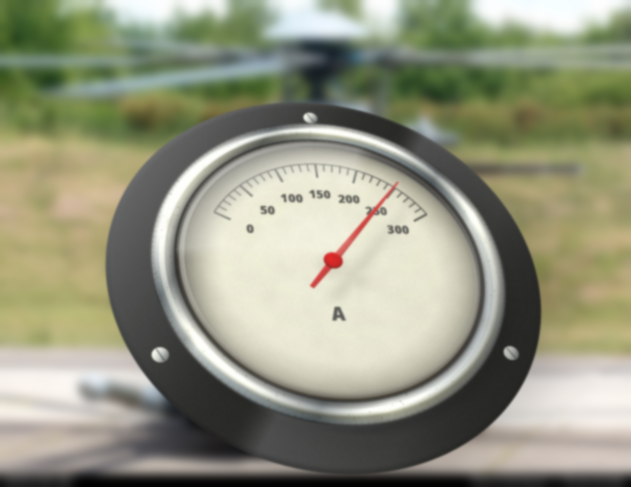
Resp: 250,A
